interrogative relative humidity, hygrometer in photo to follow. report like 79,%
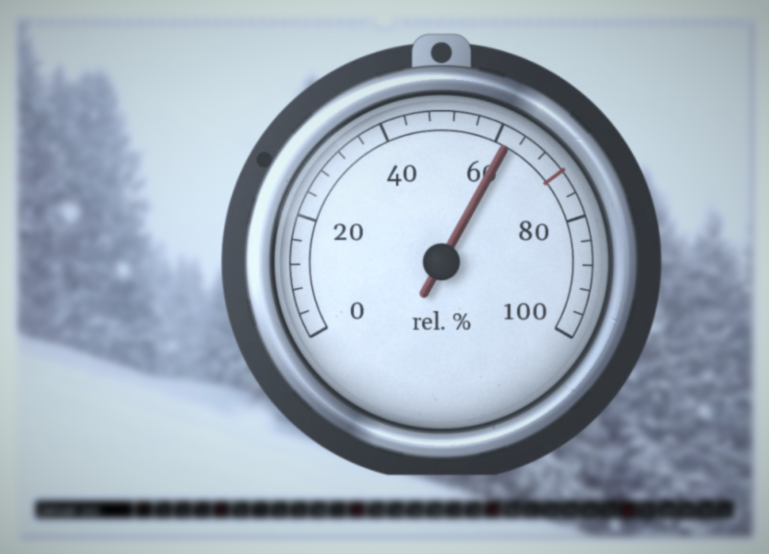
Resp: 62,%
